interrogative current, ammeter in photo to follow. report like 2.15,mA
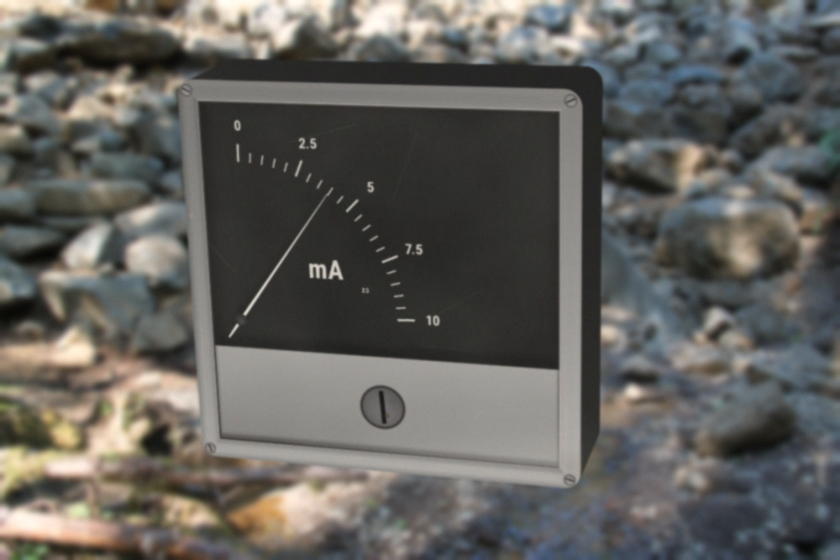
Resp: 4,mA
